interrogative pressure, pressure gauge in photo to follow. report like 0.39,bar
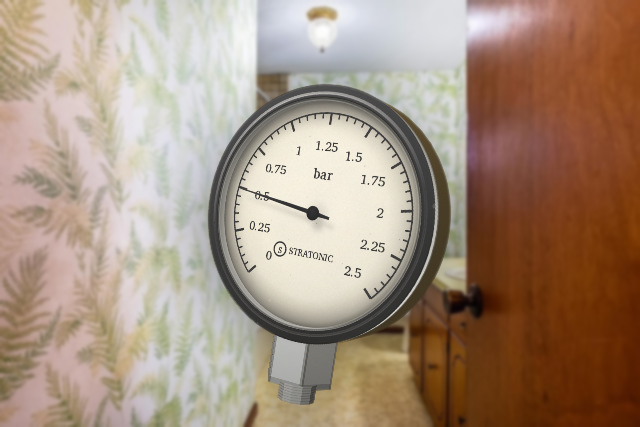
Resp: 0.5,bar
